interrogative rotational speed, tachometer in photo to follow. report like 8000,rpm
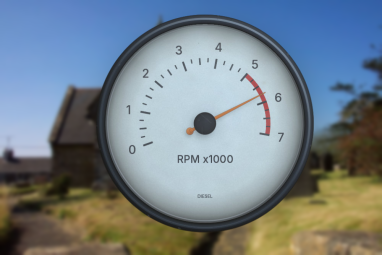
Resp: 5750,rpm
